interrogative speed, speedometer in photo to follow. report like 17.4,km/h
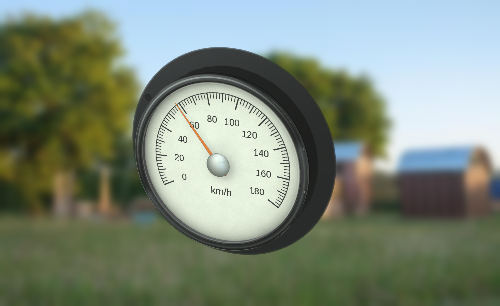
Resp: 60,km/h
